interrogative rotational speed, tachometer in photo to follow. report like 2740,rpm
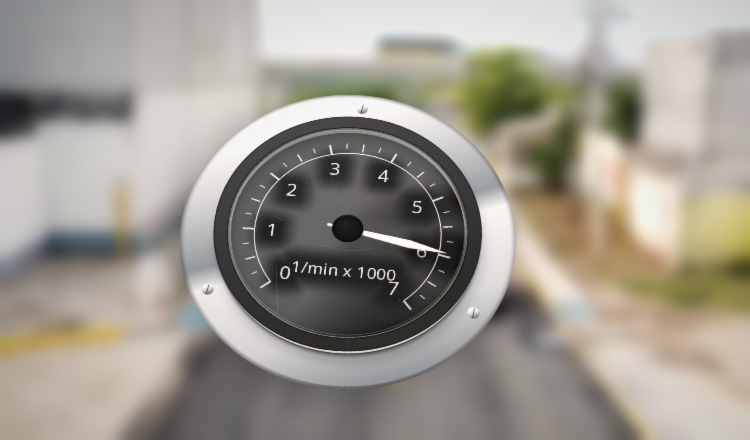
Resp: 6000,rpm
